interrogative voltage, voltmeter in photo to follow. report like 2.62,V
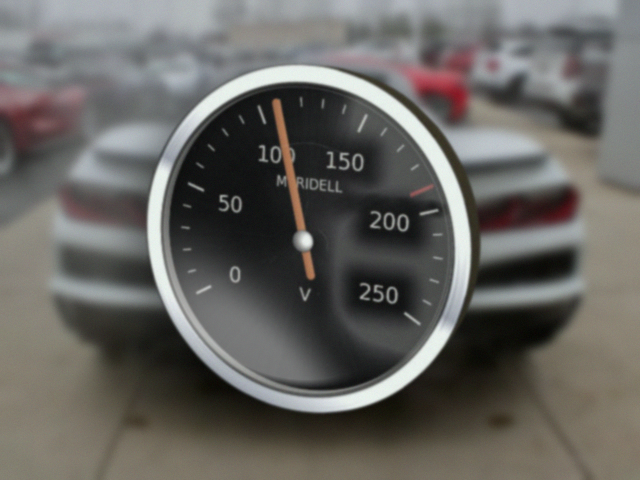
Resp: 110,V
